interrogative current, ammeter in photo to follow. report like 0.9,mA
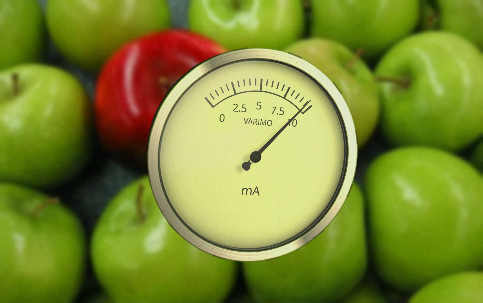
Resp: 9.5,mA
